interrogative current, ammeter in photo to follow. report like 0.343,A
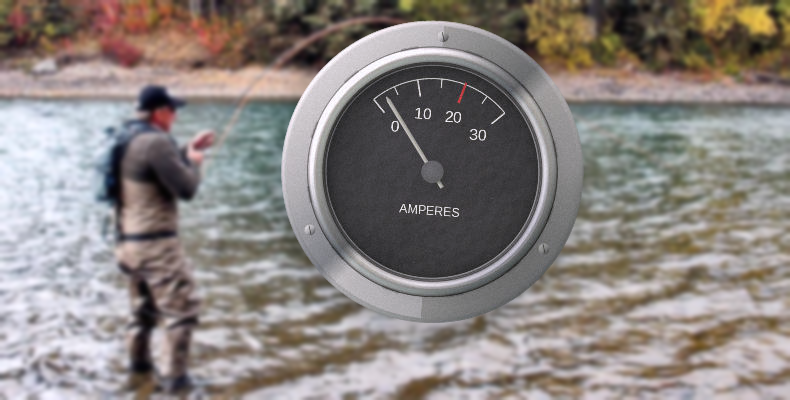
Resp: 2.5,A
